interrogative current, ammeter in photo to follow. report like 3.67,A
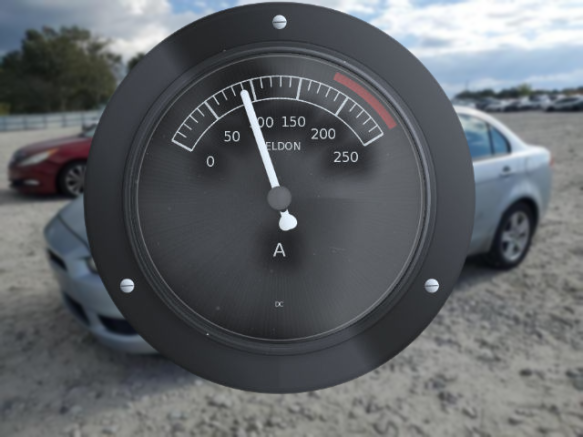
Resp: 90,A
